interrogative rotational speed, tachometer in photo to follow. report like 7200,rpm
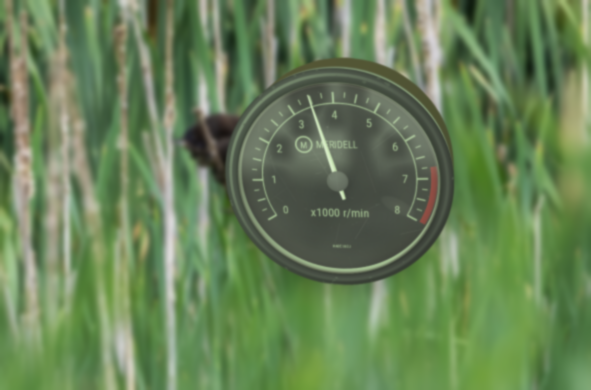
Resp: 3500,rpm
